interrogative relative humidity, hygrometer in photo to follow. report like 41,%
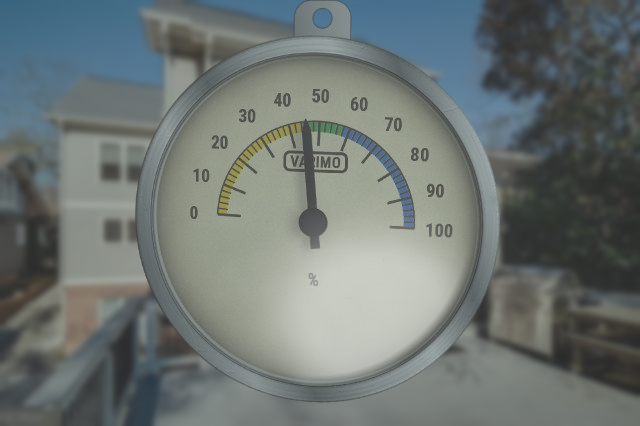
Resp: 46,%
